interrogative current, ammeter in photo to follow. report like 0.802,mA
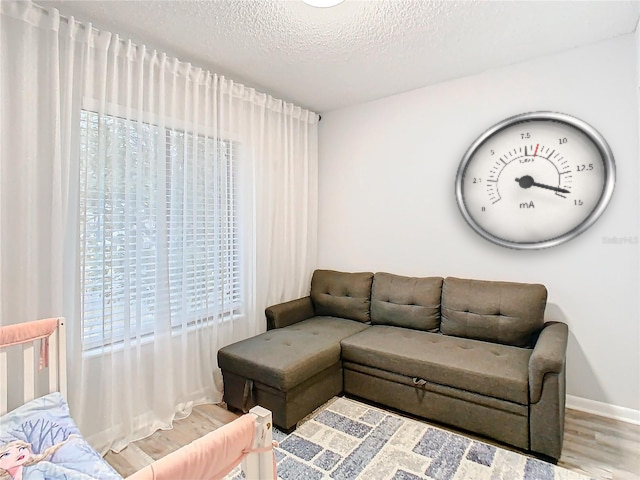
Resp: 14.5,mA
